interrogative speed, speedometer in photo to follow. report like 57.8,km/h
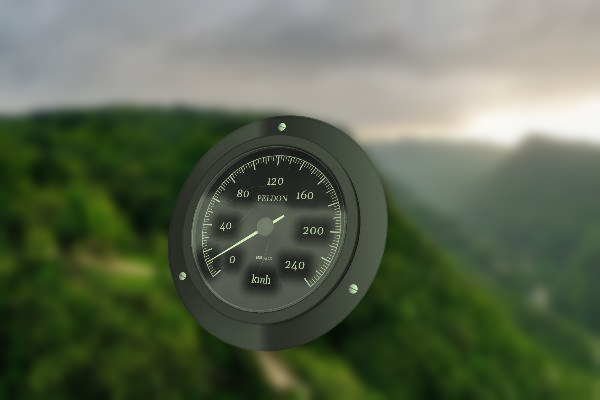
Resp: 10,km/h
